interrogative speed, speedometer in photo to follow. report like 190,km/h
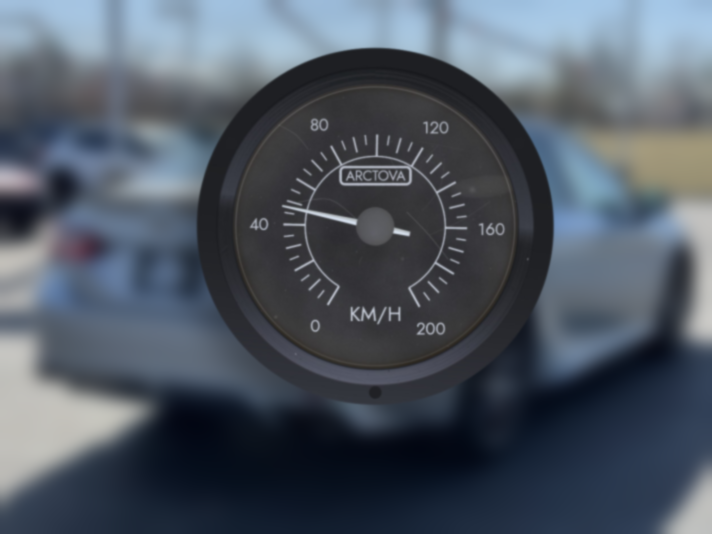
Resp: 47.5,km/h
